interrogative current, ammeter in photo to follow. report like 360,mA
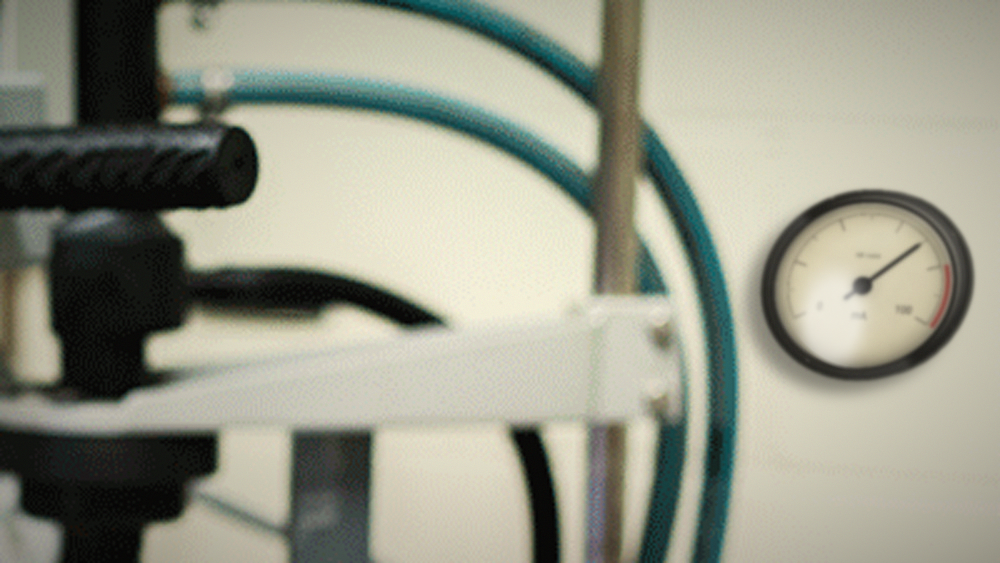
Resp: 70,mA
